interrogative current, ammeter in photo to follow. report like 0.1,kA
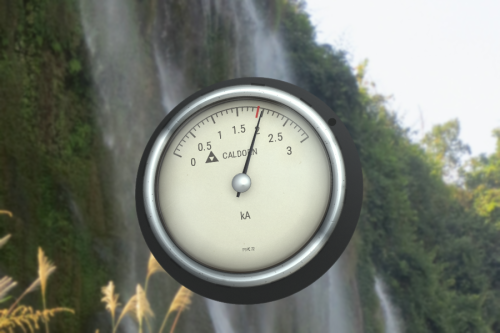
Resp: 2,kA
